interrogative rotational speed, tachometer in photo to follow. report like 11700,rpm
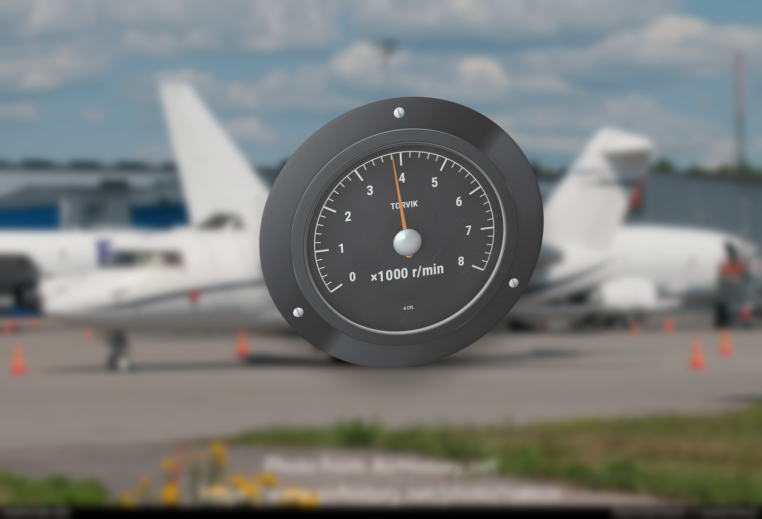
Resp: 3800,rpm
